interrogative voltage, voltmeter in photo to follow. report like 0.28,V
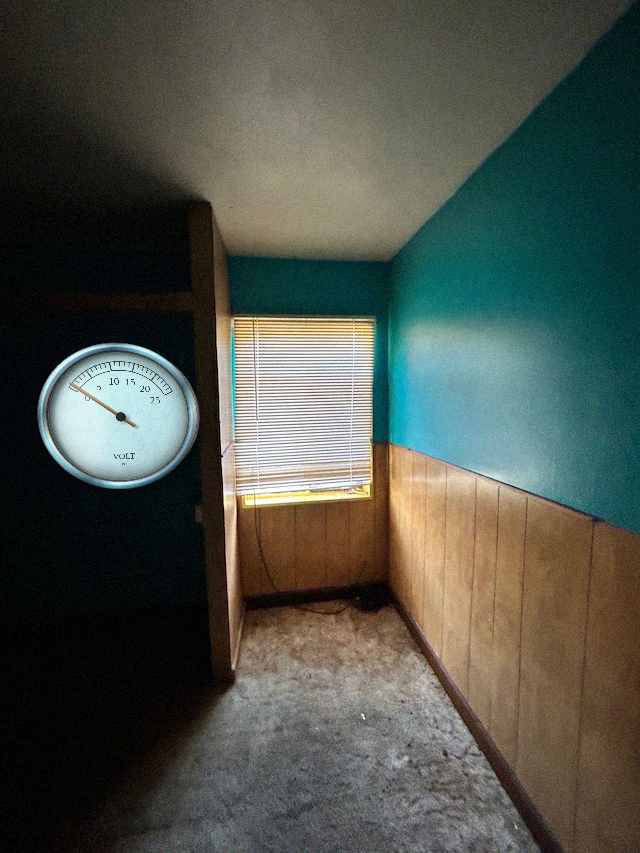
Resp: 1,V
